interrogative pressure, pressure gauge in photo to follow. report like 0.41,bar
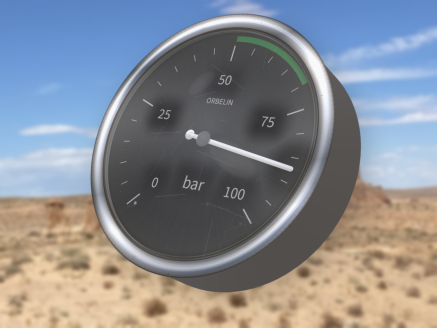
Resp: 87.5,bar
